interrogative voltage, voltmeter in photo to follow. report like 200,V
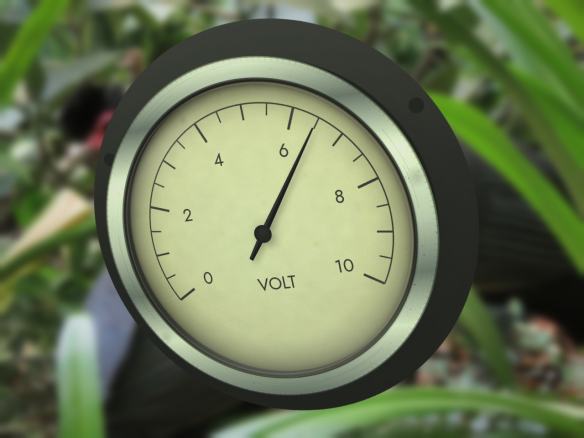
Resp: 6.5,V
